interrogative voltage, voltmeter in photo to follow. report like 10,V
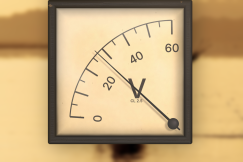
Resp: 27.5,V
